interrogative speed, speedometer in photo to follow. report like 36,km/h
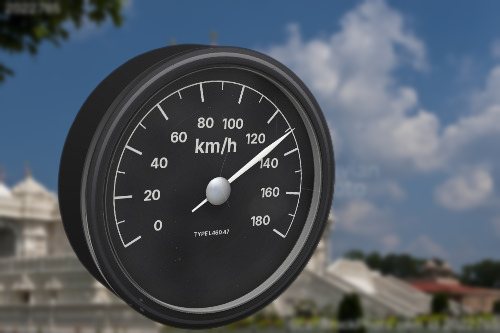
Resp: 130,km/h
